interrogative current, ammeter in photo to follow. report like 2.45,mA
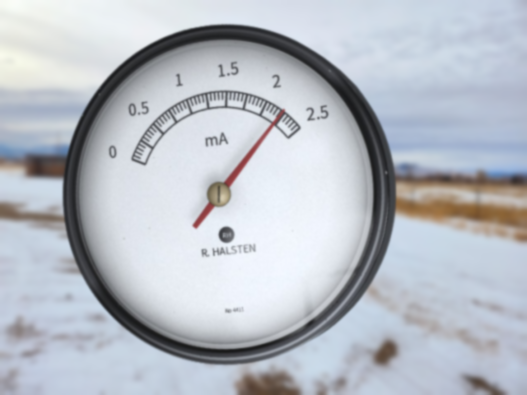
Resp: 2.25,mA
